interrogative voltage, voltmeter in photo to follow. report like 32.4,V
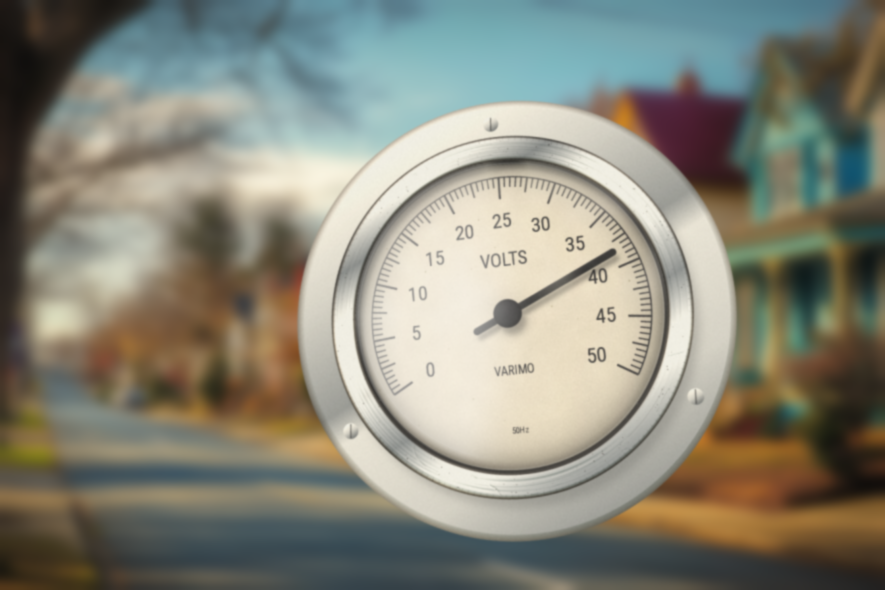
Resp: 38.5,V
